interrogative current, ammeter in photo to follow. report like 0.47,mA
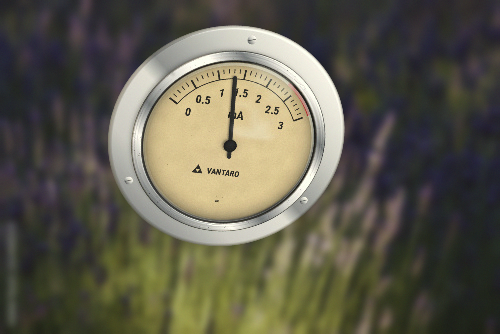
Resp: 1.3,mA
